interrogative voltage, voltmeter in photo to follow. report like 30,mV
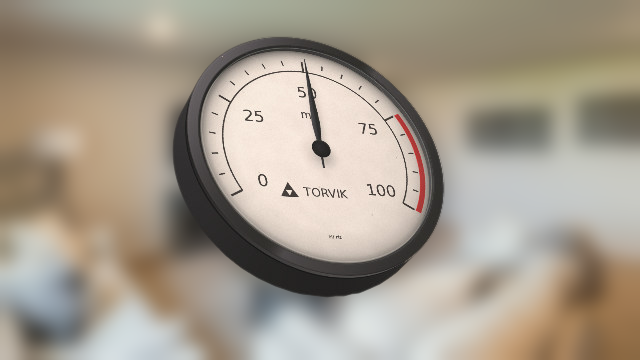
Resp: 50,mV
